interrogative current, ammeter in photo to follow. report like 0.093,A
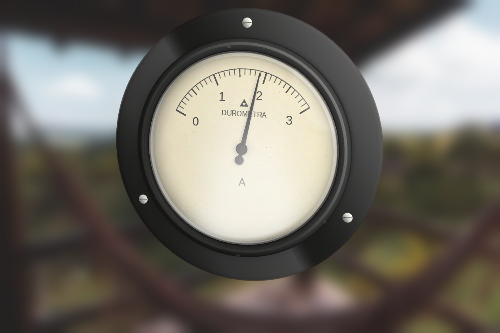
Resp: 1.9,A
